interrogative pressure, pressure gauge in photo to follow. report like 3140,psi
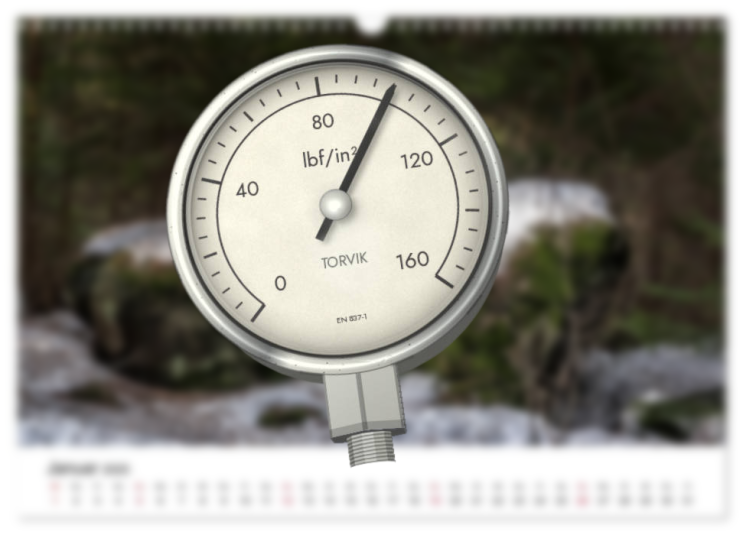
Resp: 100,psi
